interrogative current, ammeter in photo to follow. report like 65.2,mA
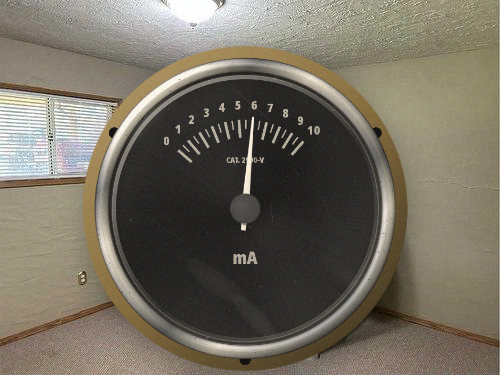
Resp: 6,mA
